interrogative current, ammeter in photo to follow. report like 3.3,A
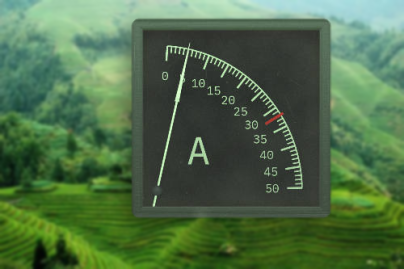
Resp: 5,A
